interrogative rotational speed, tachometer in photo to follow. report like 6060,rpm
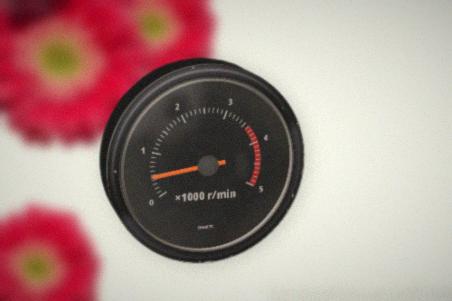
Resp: 500,rpm
